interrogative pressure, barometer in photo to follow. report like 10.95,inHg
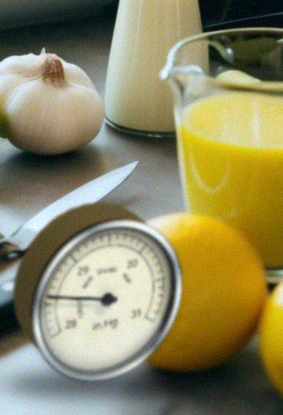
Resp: 28.5,inHg
